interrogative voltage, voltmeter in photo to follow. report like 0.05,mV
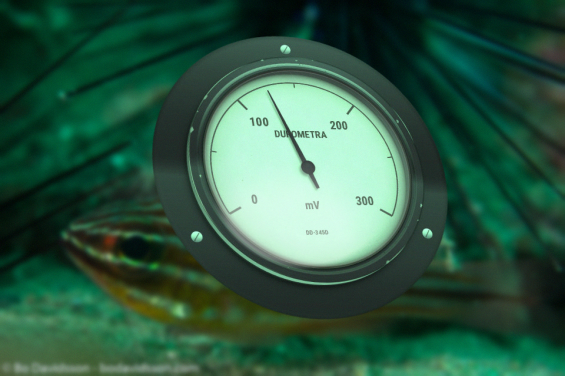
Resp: 125,mV
